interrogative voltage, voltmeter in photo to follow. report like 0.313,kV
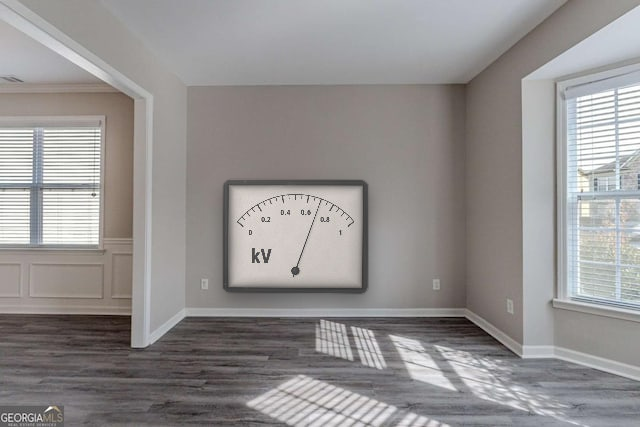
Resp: 0.7,kV
